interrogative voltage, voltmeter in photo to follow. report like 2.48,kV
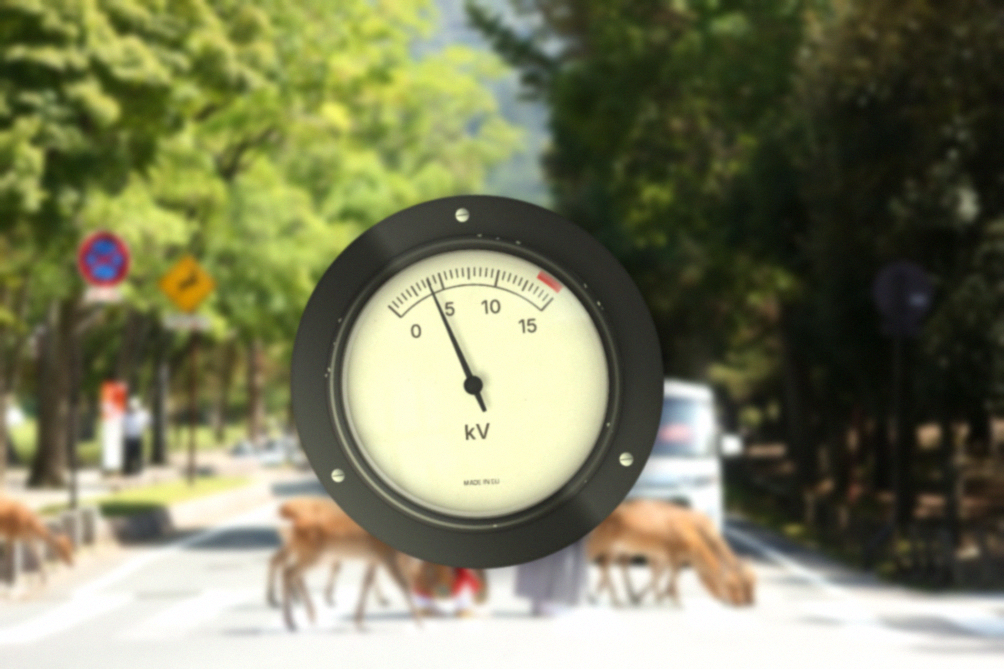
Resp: 4,kV
